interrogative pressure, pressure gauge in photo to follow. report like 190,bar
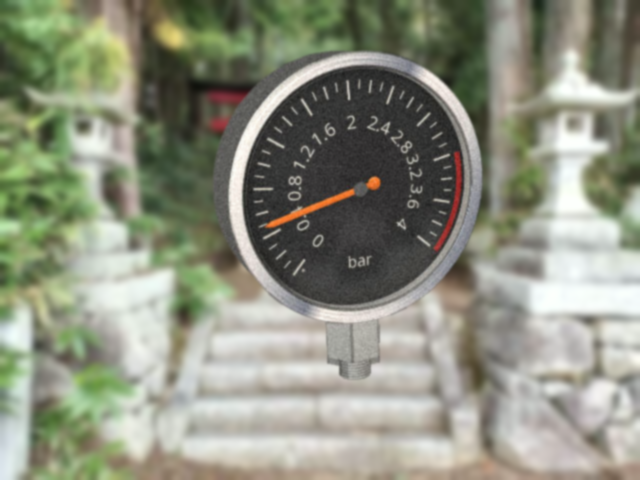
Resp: 0.5,bar
